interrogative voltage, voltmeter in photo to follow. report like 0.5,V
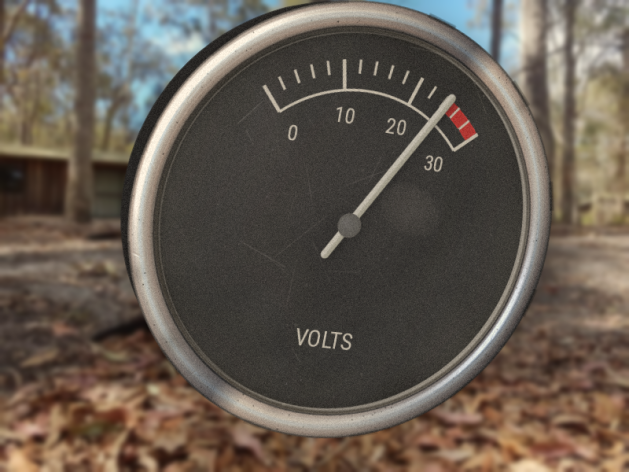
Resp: 24,V
